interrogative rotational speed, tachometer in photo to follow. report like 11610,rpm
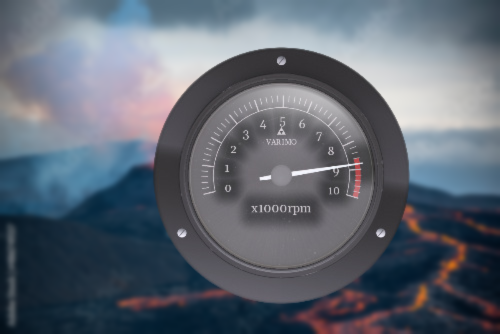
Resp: 8800,rpm
